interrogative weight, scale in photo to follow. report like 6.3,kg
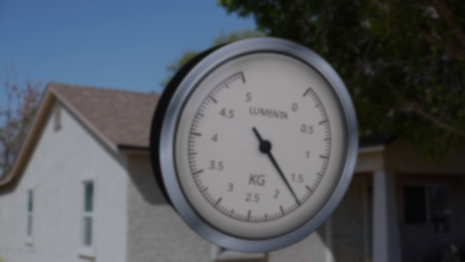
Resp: 1.75,kg
